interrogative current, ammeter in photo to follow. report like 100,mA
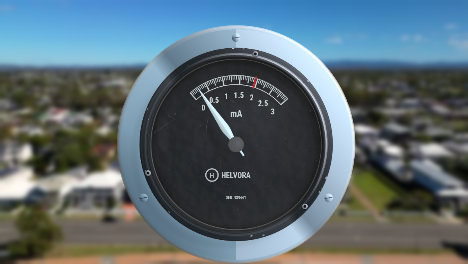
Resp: 0.25,mA
